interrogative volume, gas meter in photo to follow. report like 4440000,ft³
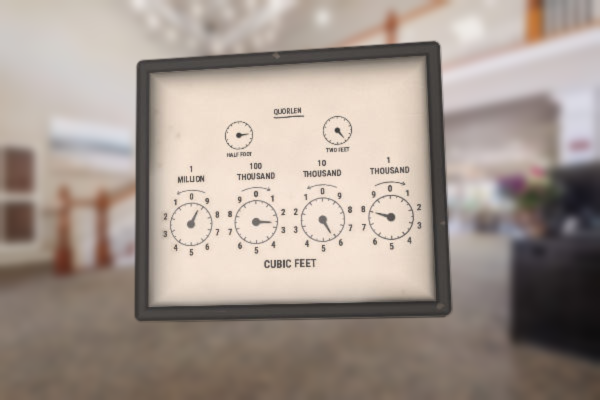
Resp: 925800,ft³
